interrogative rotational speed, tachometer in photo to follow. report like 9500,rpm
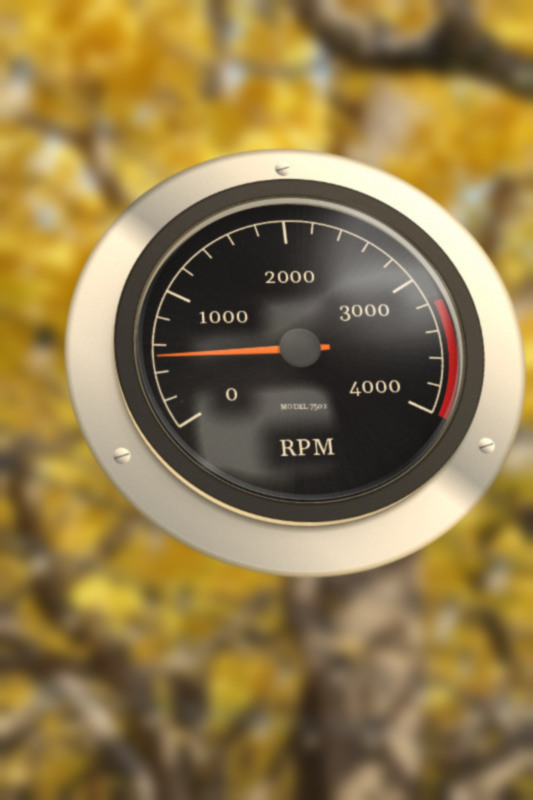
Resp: 500,rpm
